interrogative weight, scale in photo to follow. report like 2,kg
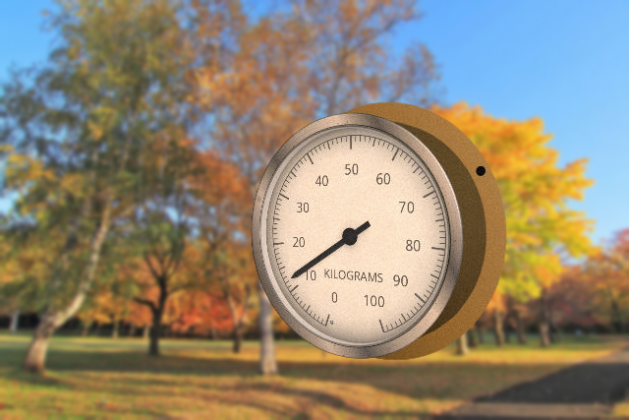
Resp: 12,kg
